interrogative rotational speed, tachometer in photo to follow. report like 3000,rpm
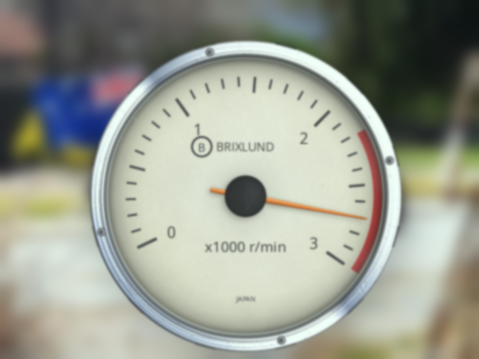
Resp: 2700,rpm
